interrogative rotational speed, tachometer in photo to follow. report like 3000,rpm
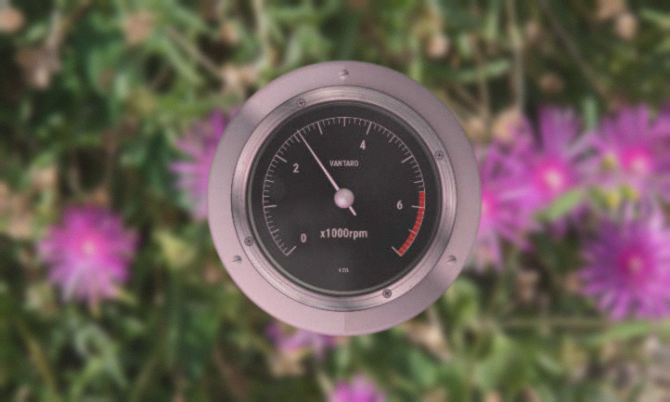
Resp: 2600,rpm
